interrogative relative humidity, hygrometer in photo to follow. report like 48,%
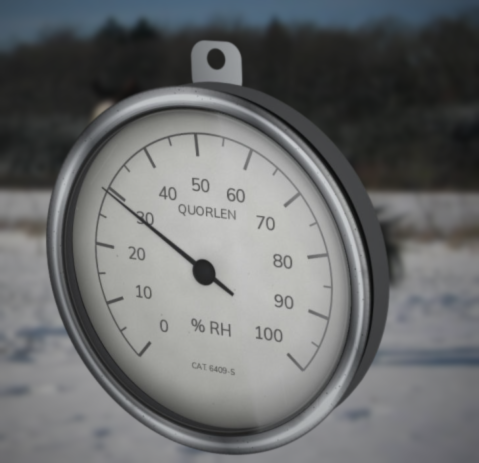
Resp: 30,%
